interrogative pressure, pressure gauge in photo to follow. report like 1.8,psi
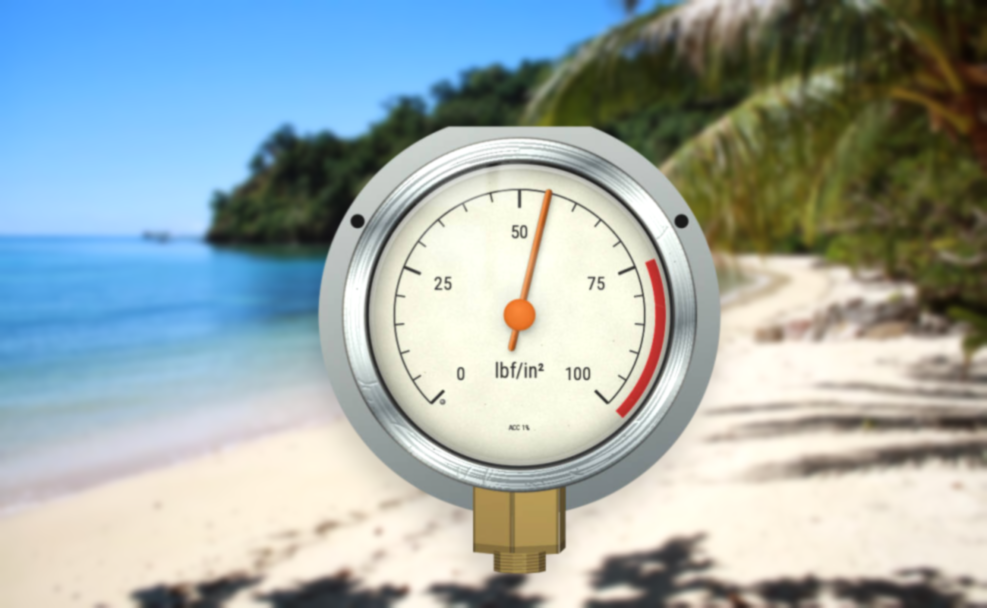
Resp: 55,psi
